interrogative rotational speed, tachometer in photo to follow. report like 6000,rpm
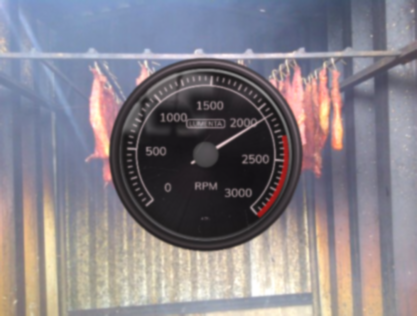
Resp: 2100,rpm
